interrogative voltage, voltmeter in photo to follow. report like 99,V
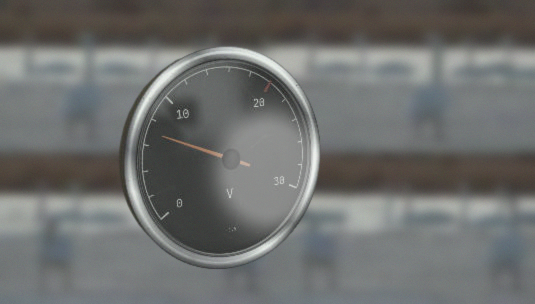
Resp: 7,V
